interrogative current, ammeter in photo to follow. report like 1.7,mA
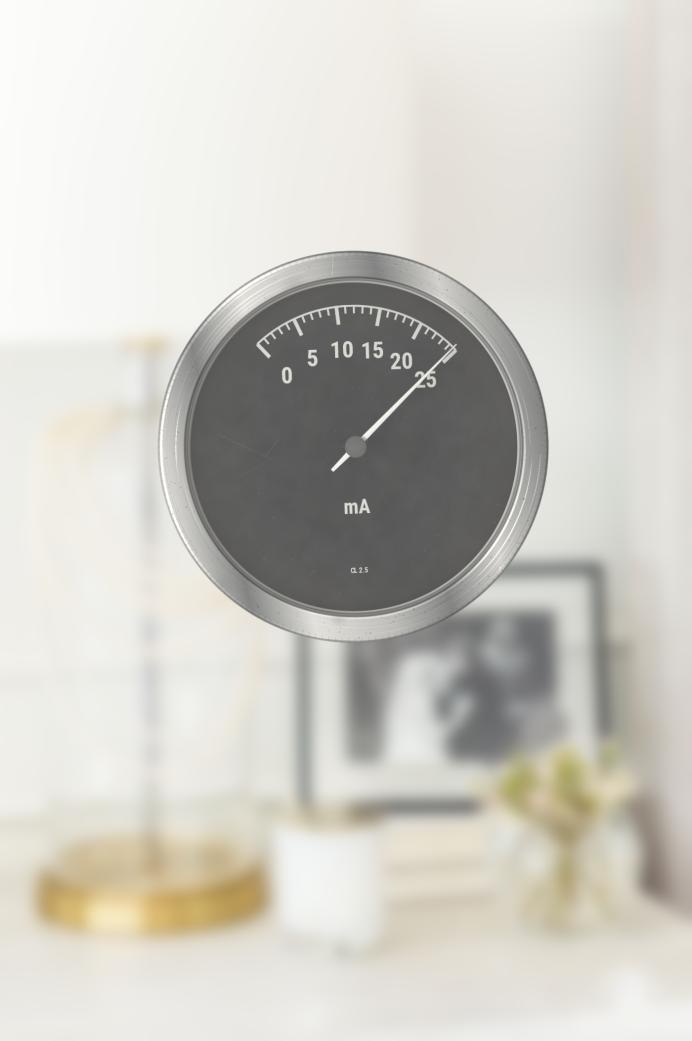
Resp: 24.5,mA
